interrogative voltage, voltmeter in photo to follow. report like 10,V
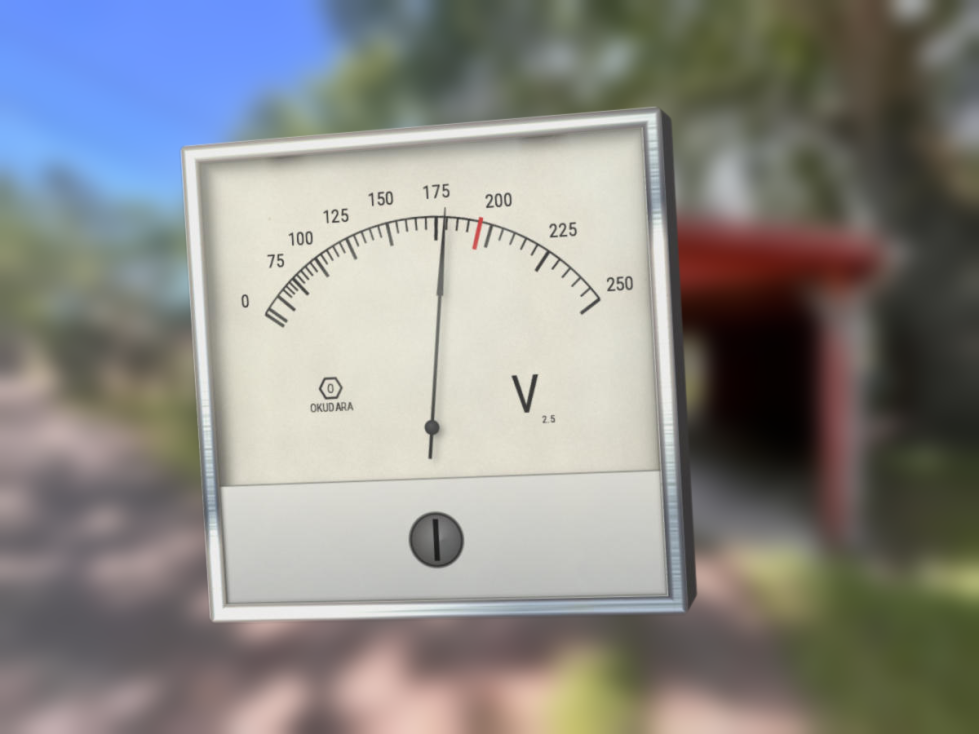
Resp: 180,V
